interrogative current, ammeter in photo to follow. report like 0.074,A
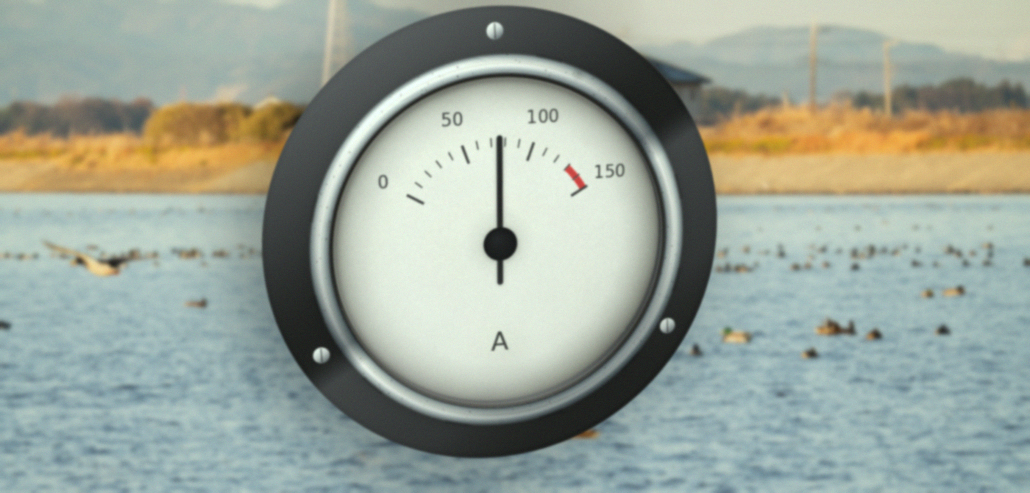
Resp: 75,A
